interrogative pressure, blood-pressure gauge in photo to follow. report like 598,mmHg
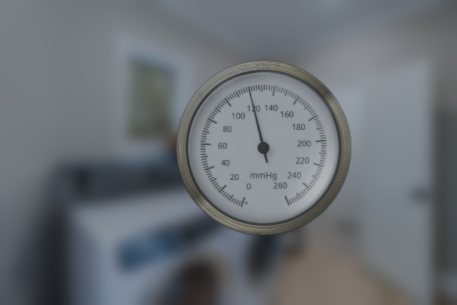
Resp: 120,mmHg
